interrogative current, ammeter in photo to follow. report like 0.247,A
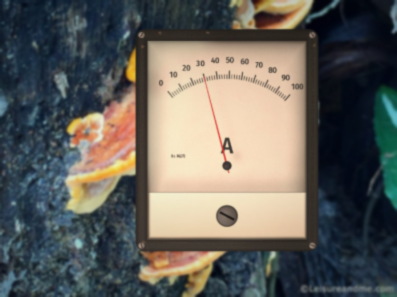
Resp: 30,A
